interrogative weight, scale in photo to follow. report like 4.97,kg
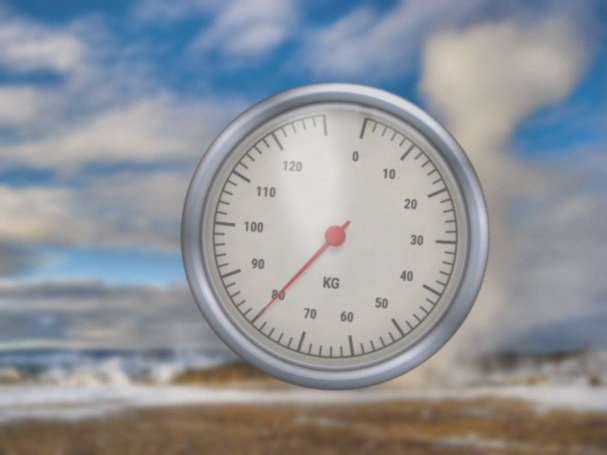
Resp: 80,kg
